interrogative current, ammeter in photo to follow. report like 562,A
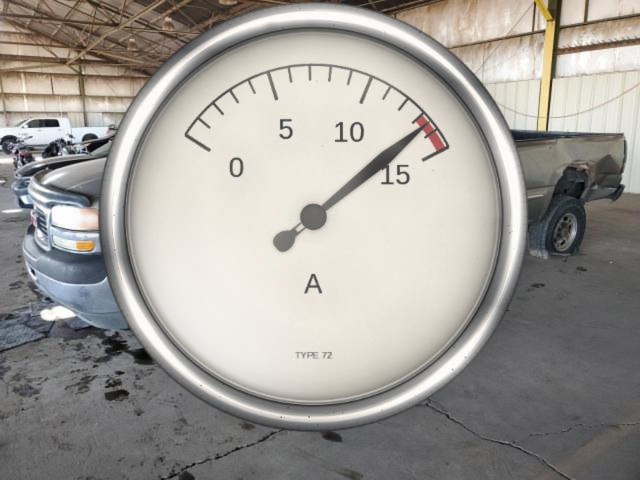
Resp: 13.5,A
